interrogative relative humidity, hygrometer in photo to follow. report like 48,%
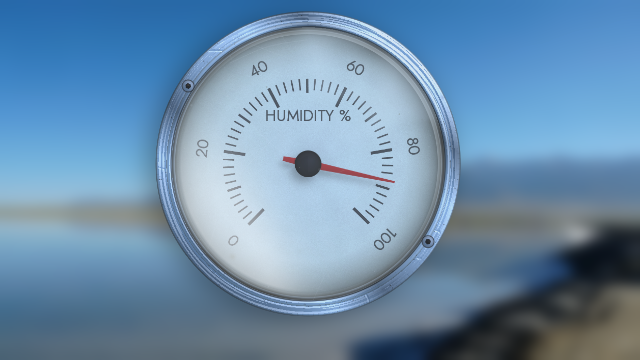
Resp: 88,%
